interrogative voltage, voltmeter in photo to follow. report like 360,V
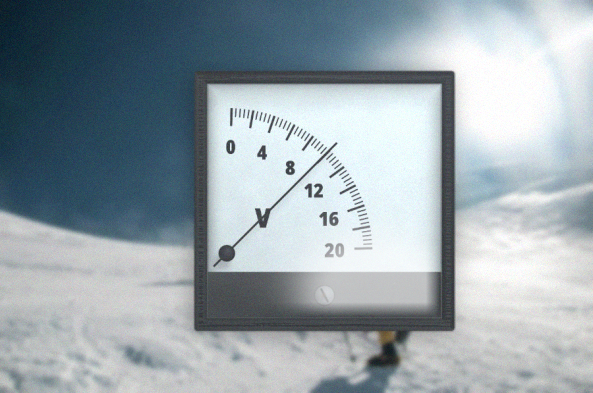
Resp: 10,V
